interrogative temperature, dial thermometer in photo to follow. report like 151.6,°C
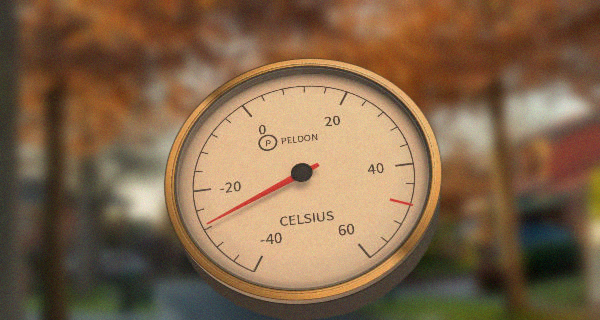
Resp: -28,°C
